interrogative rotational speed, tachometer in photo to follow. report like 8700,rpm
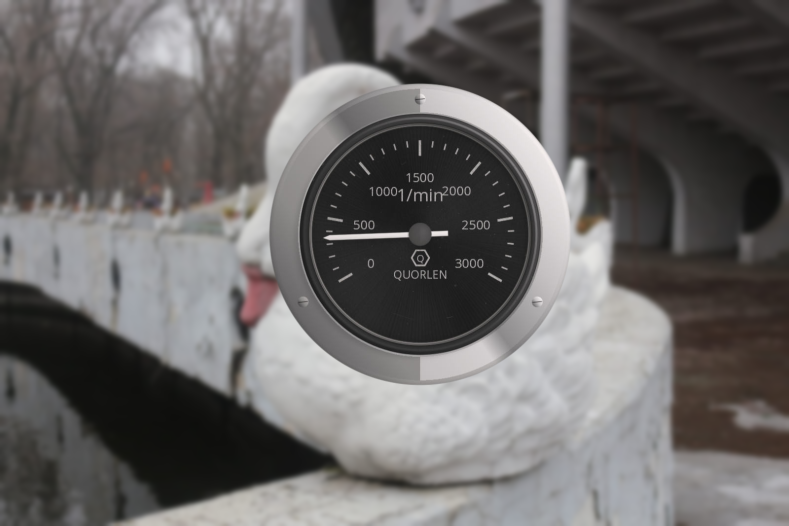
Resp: 350,rpm
